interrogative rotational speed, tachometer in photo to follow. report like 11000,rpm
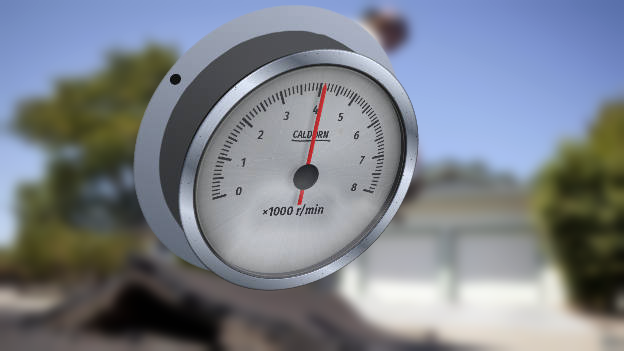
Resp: 4000,rpm
